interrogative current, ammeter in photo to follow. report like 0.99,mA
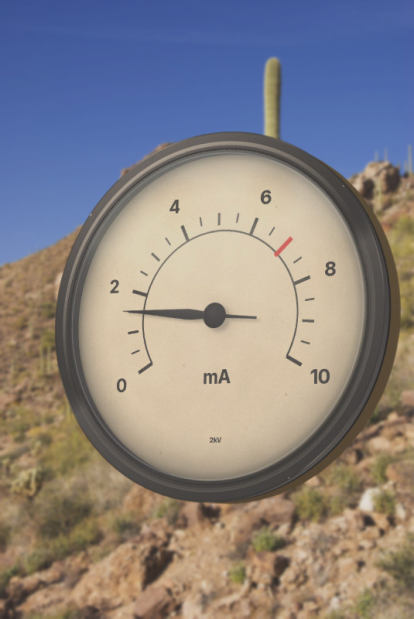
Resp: 1.5,mA
